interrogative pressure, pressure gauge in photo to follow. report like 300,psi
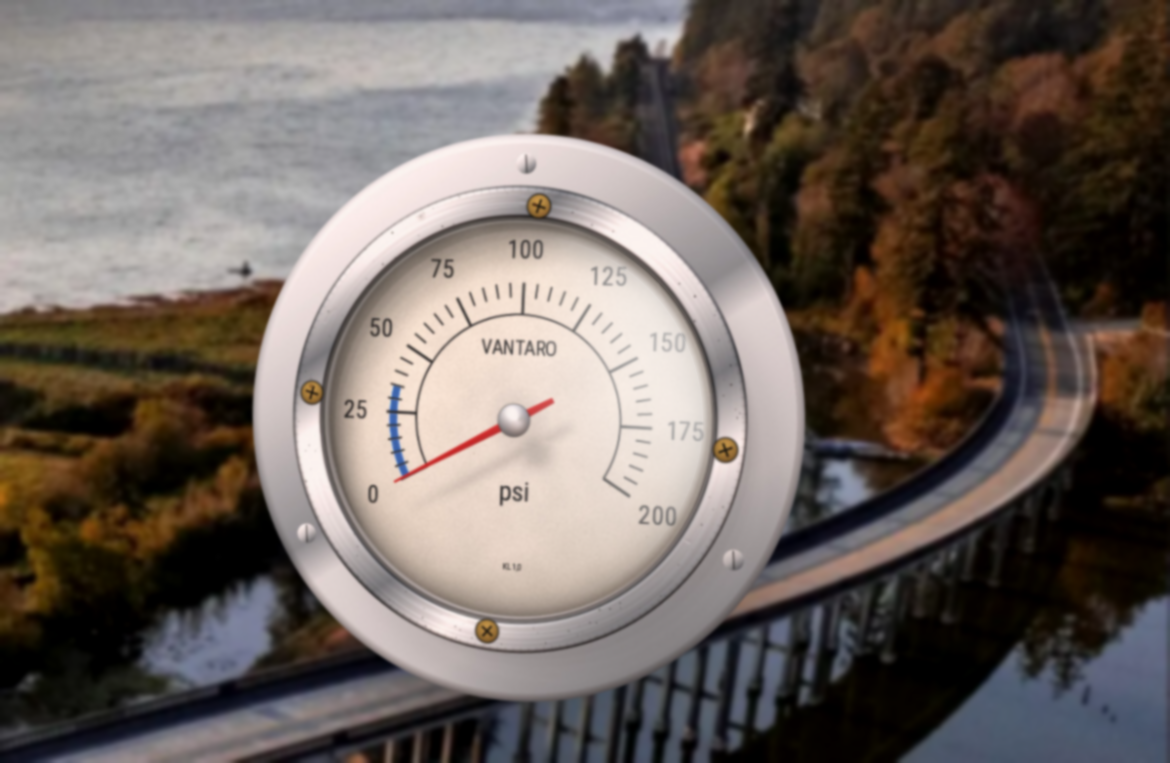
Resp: 0,psi
